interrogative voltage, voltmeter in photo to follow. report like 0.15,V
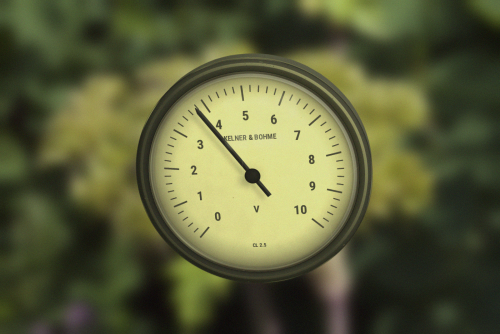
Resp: 3.8,V
